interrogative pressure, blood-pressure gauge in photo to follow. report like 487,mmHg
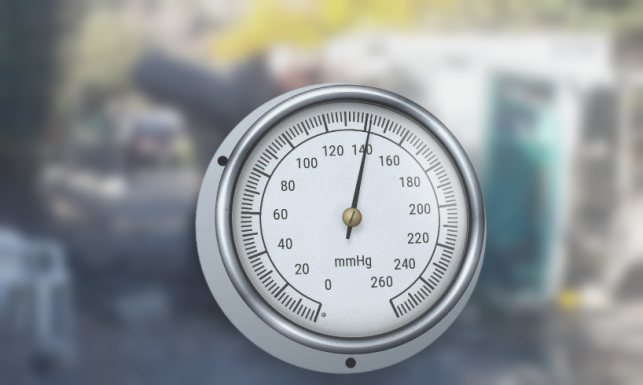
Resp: 142,mmHg
